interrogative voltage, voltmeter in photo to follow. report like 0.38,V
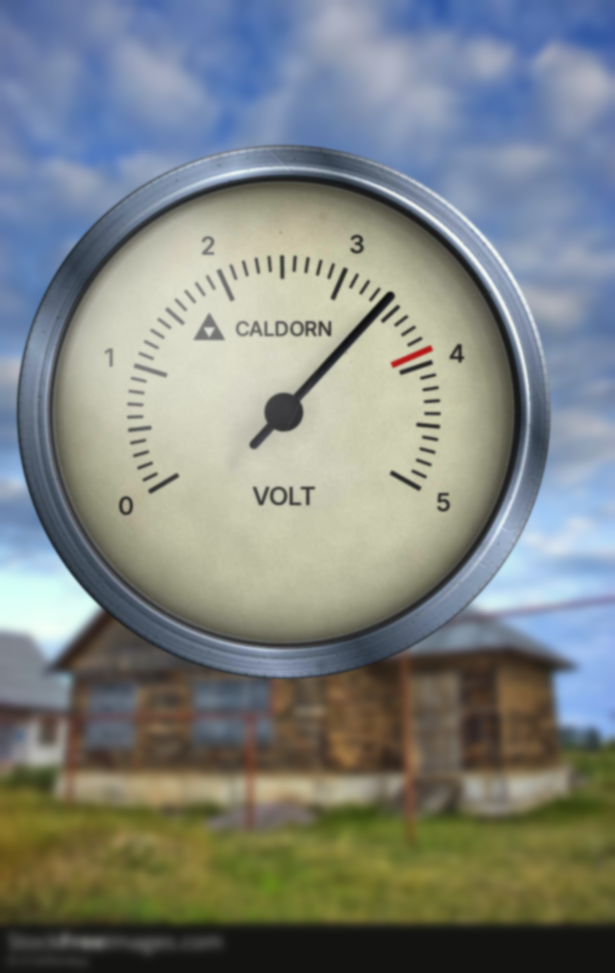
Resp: 3.4,V
